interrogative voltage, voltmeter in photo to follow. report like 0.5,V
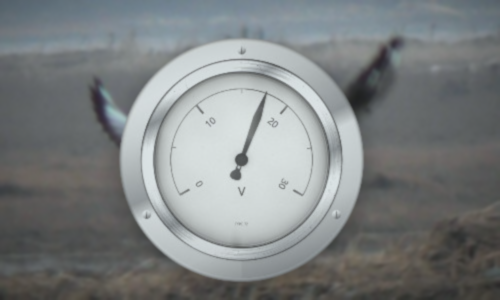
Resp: 17.5,V
